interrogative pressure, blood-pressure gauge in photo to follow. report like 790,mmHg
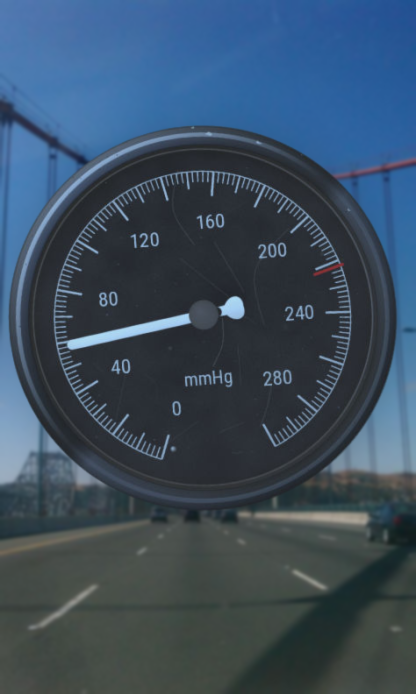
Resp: 58,mmHg
